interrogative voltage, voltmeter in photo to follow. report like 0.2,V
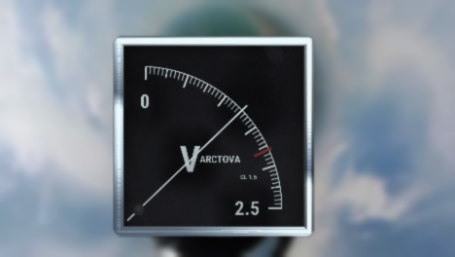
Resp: 1.25,V
